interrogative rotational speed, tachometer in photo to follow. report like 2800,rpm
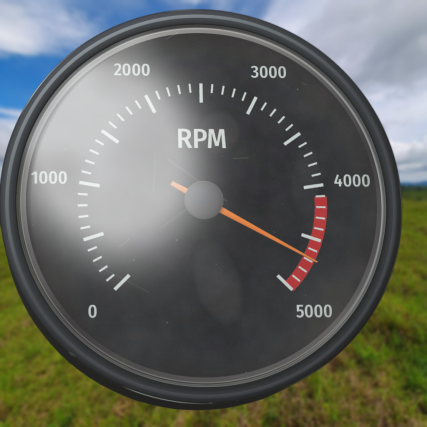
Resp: 4700,rpm
